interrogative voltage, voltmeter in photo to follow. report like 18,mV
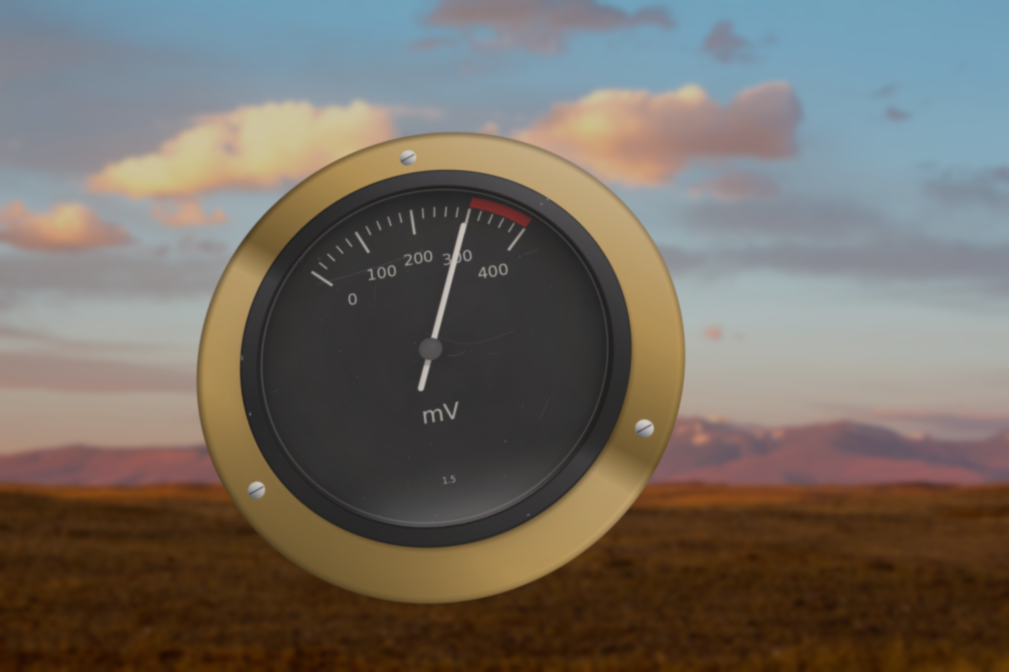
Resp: 300,mV
